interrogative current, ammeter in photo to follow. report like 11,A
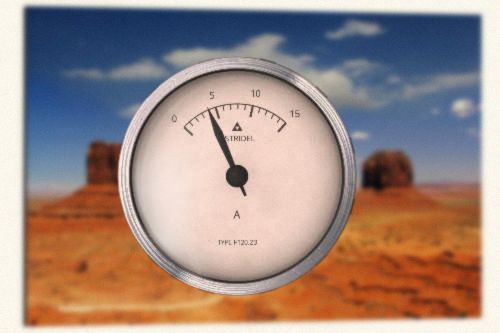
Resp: 4,A
